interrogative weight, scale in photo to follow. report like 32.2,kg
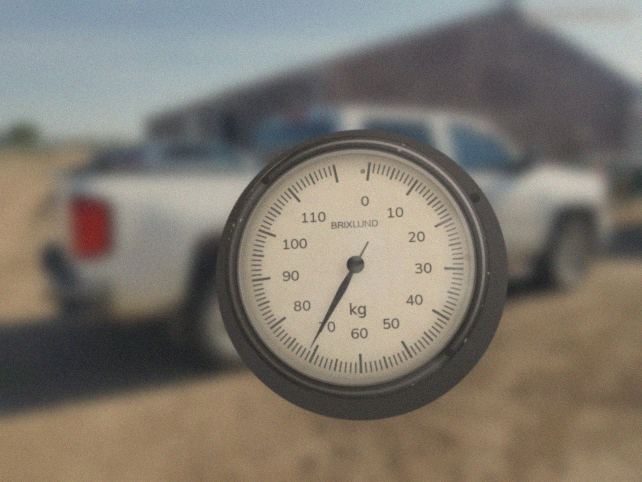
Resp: 71,kg
